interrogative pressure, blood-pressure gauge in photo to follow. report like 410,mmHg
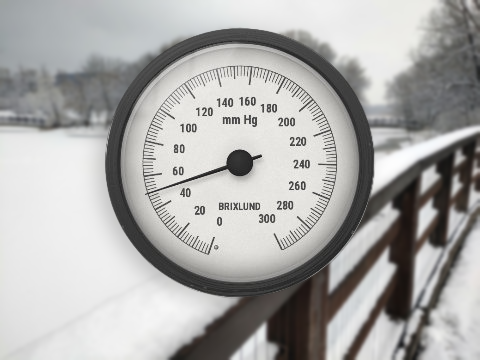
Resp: 50,mmHg
